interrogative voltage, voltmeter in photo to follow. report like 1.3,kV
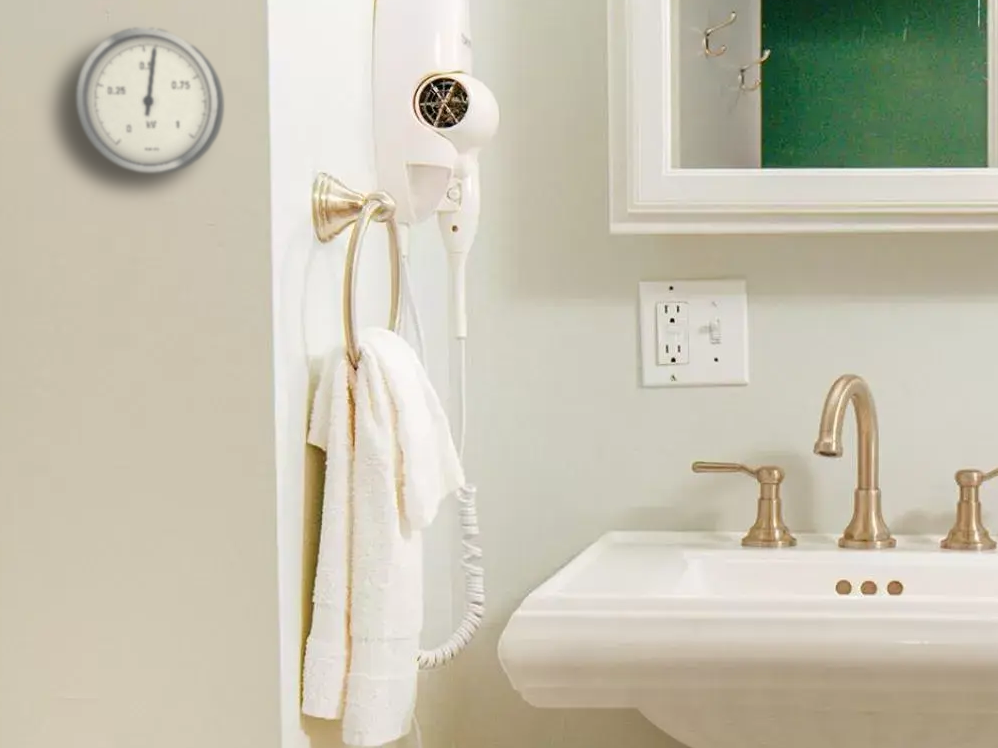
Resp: 0.55,kV
